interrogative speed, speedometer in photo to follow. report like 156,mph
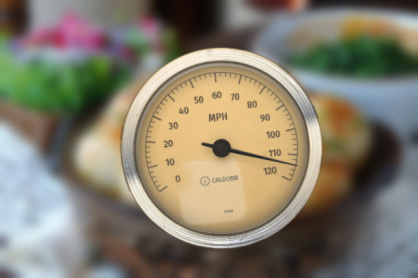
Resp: 114,mph
